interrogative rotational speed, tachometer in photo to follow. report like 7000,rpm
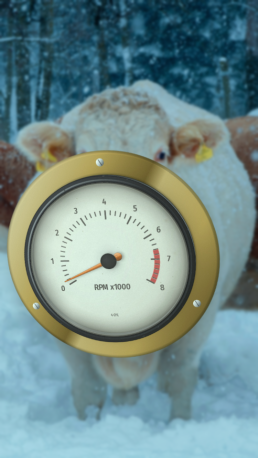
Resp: 200,rpm
